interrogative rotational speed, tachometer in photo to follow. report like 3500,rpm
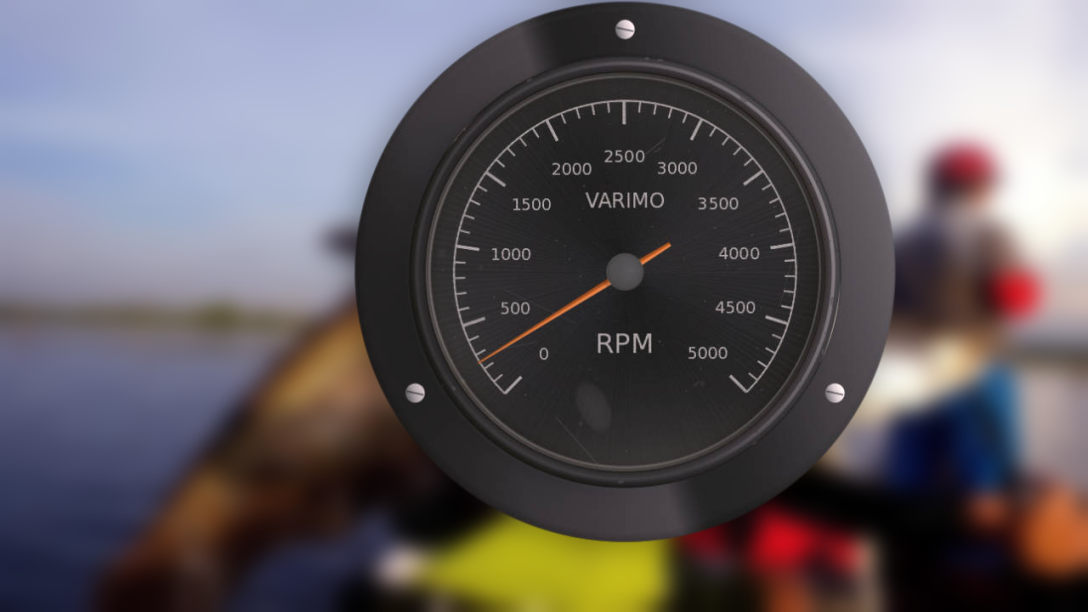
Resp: 250,rpm
